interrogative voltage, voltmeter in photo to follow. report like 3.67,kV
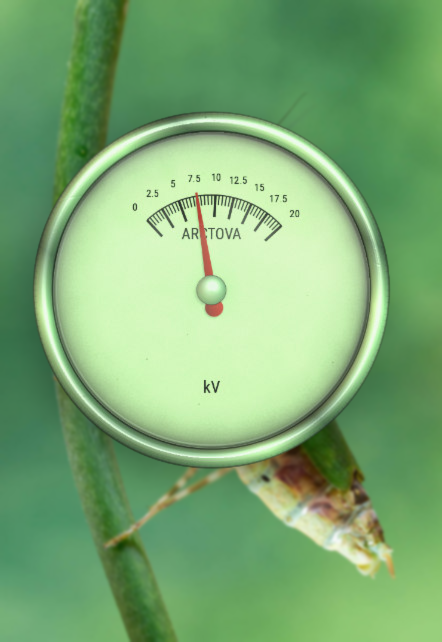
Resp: 7.5,kV
